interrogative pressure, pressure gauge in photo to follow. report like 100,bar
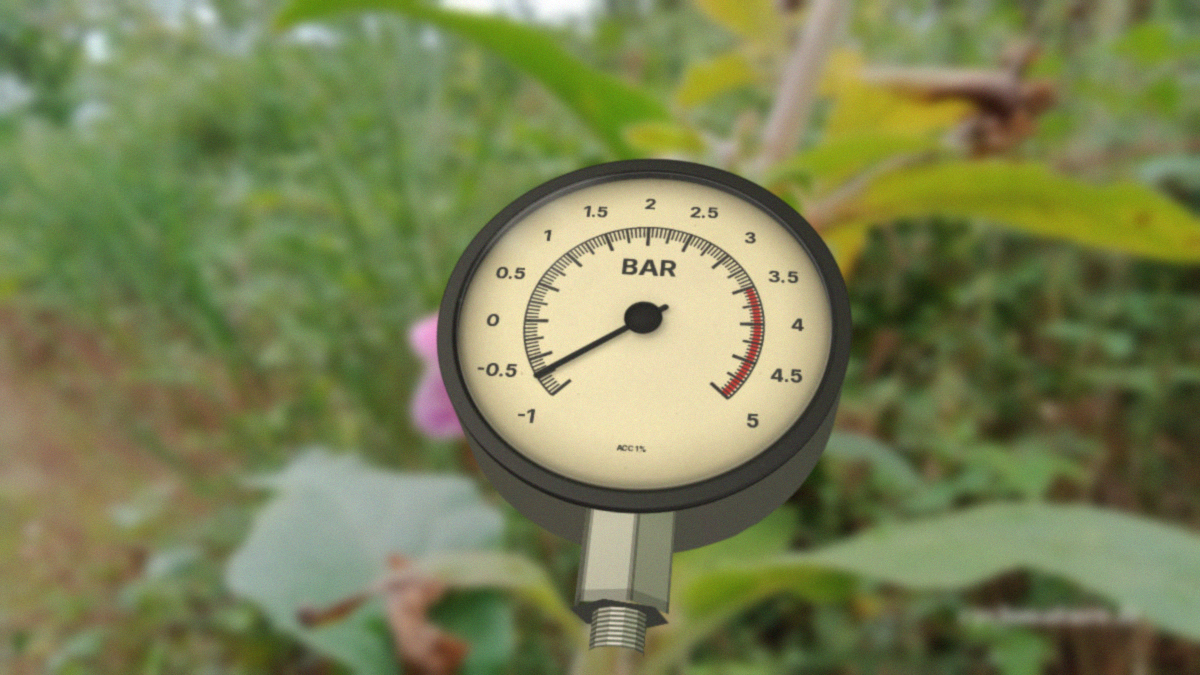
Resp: -0.75,bar
